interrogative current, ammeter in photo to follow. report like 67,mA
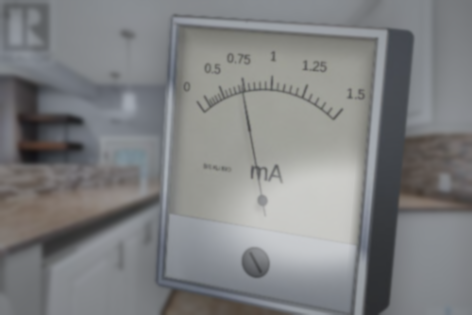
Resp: 0.75,mA
